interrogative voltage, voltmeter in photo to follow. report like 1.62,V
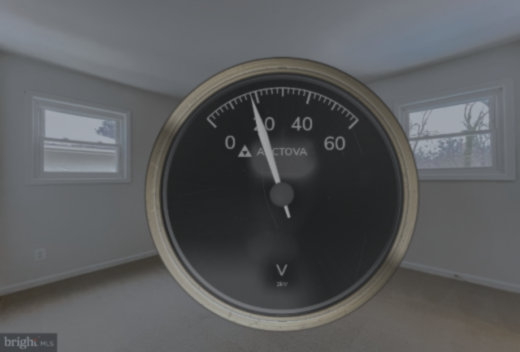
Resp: 18,V
